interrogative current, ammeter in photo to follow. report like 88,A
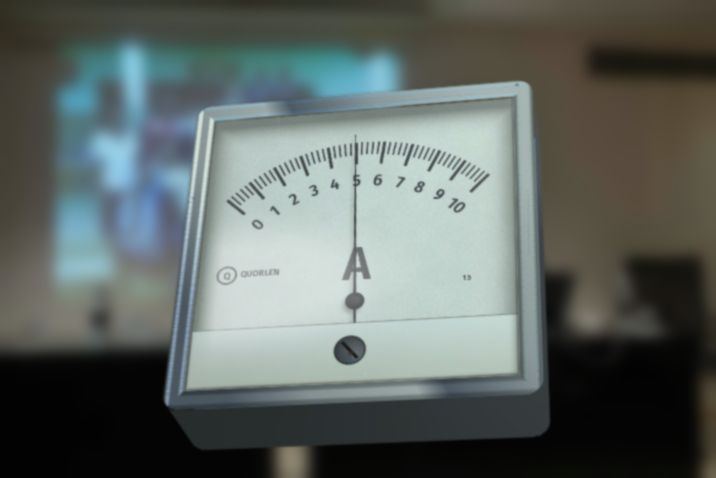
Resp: 5,A
